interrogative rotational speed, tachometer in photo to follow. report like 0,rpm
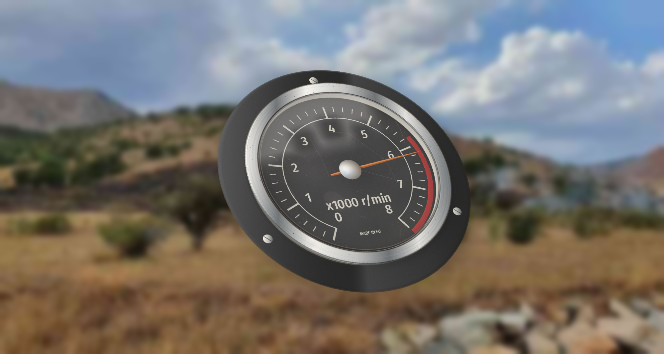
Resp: 6200,rpm
